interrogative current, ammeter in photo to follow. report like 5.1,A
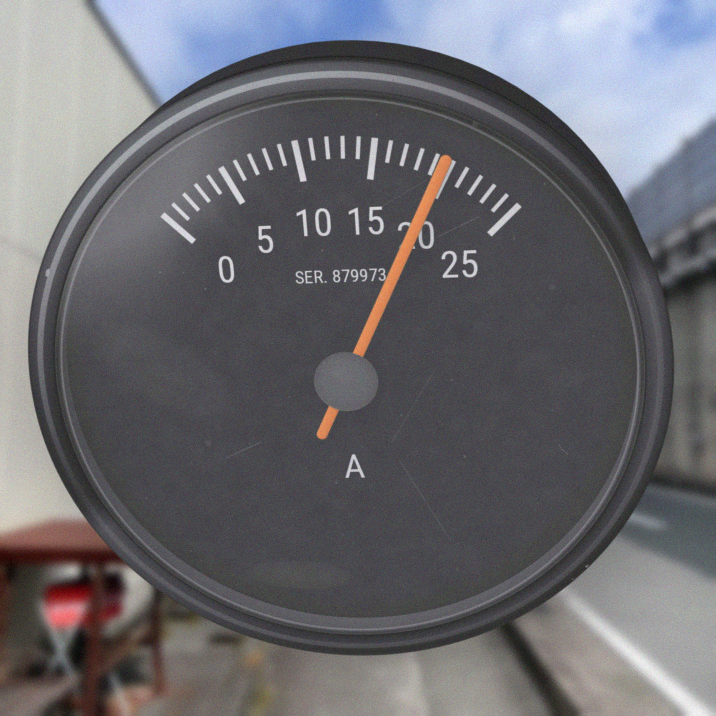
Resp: 19.5,A
